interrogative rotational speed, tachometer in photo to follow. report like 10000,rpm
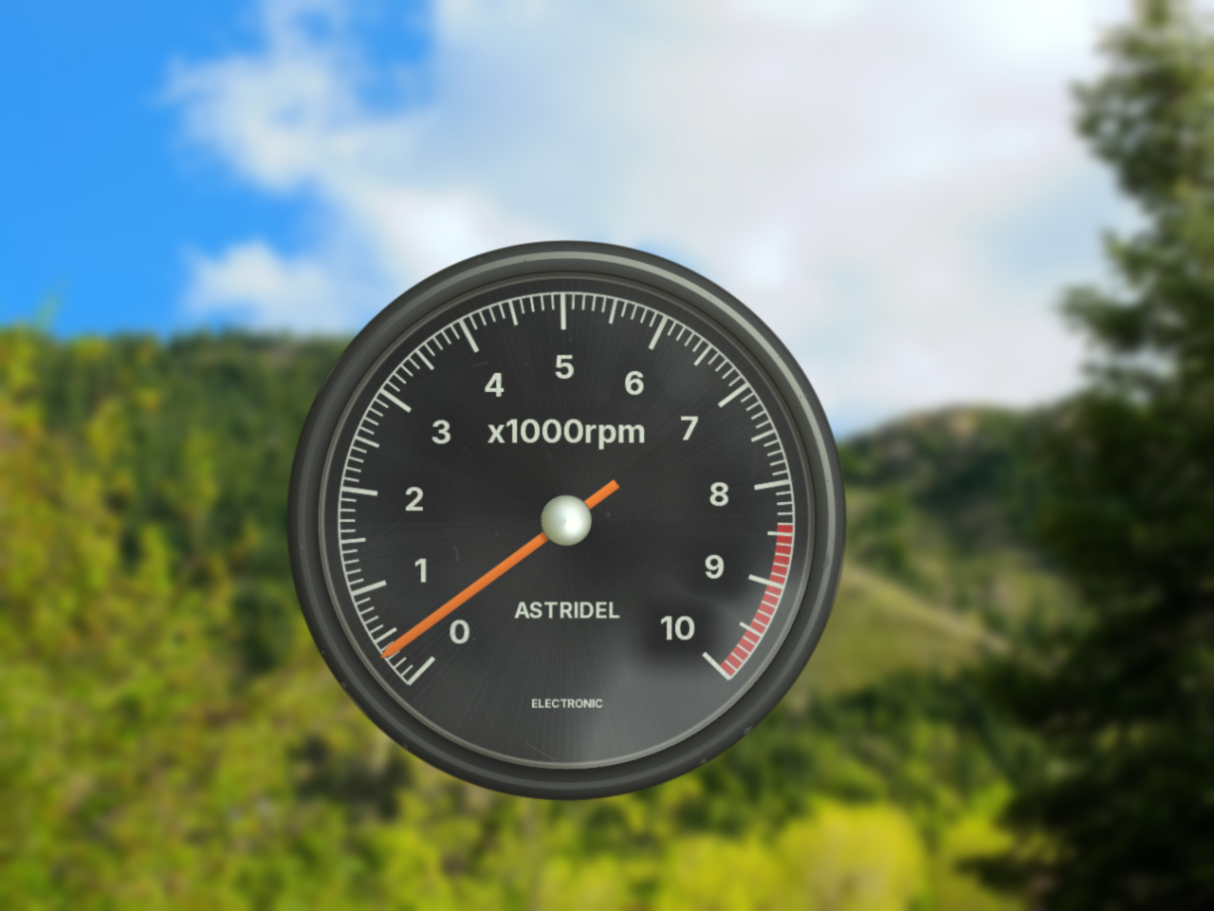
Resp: 350,rpm
